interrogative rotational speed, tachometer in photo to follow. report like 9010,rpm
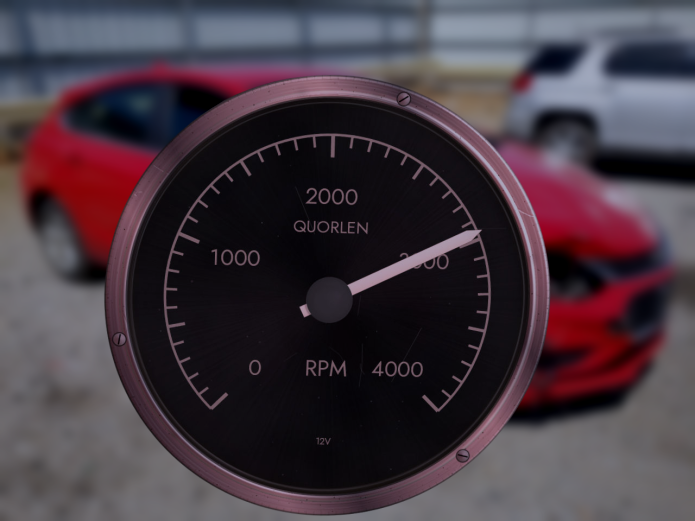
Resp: 2950,rpm
